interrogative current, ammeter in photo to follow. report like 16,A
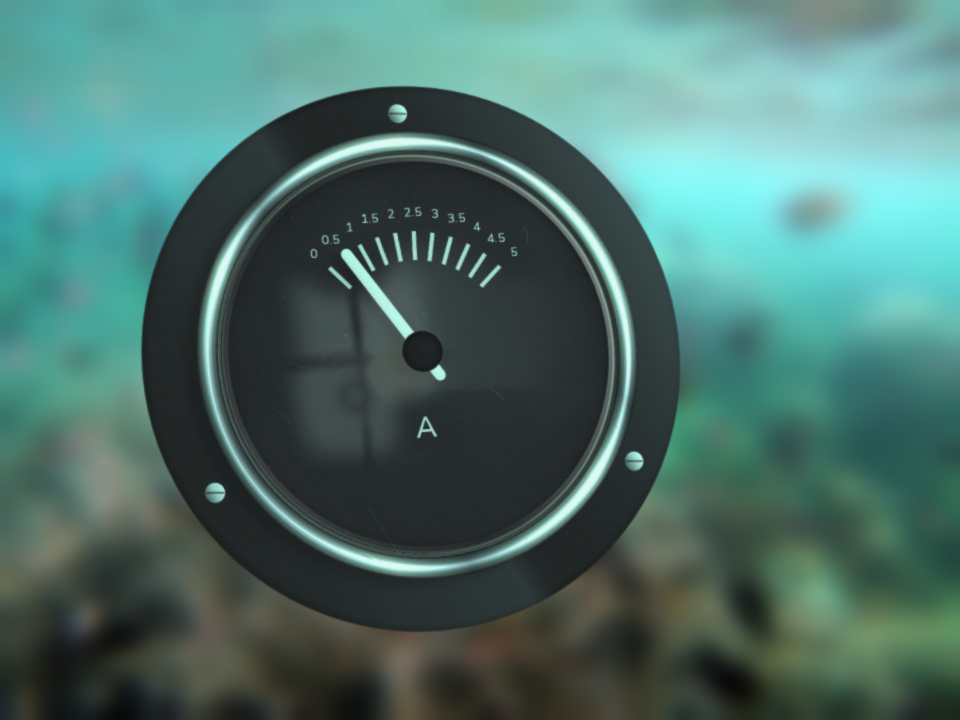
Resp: 0.5,A
